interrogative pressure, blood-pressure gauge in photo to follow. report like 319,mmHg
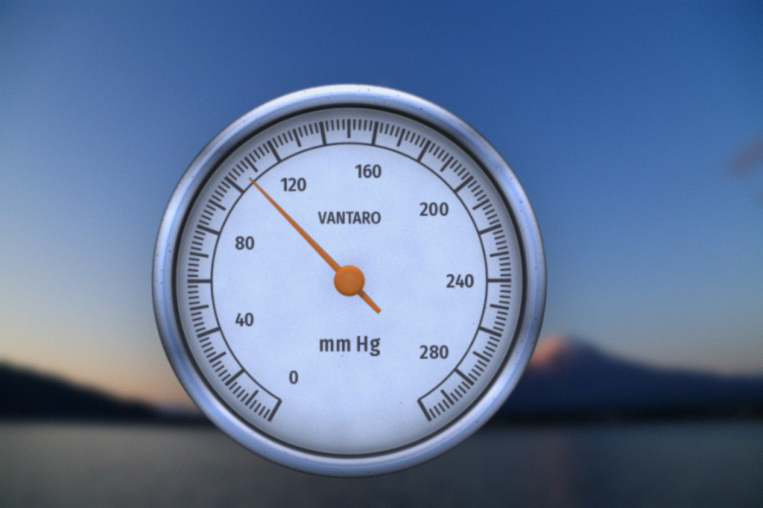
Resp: 106,mmHg
